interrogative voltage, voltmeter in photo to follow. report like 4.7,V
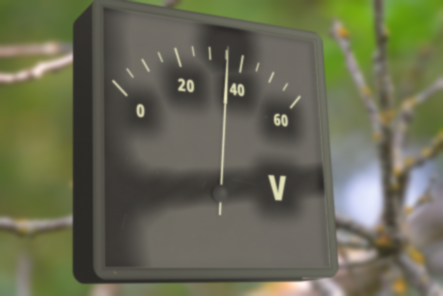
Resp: 35,V
